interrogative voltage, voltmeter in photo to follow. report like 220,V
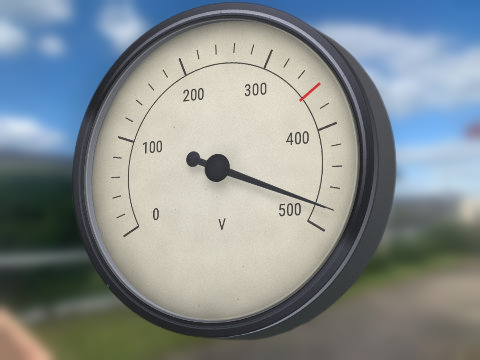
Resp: 480,V
